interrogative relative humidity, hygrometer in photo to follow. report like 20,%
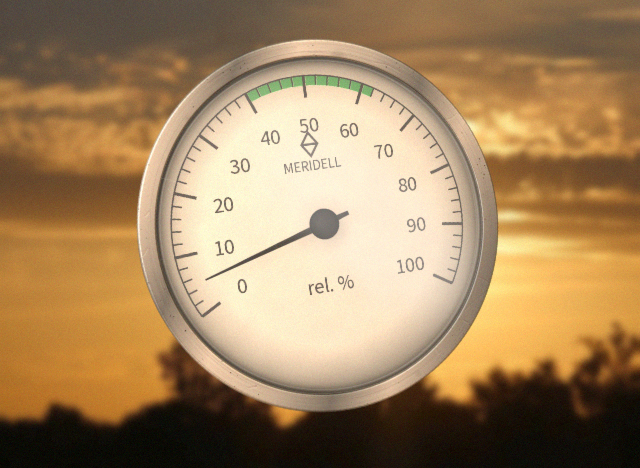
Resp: 5,%
